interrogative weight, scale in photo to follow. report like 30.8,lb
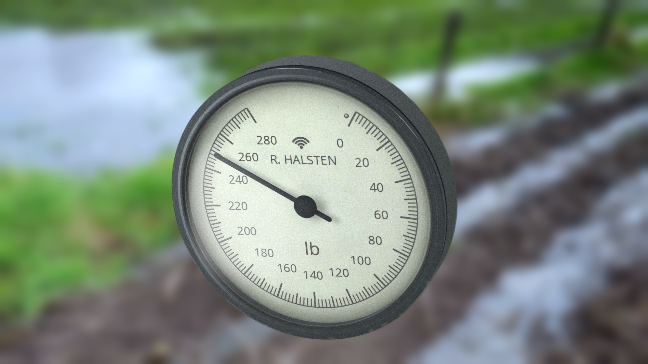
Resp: 250,lb
